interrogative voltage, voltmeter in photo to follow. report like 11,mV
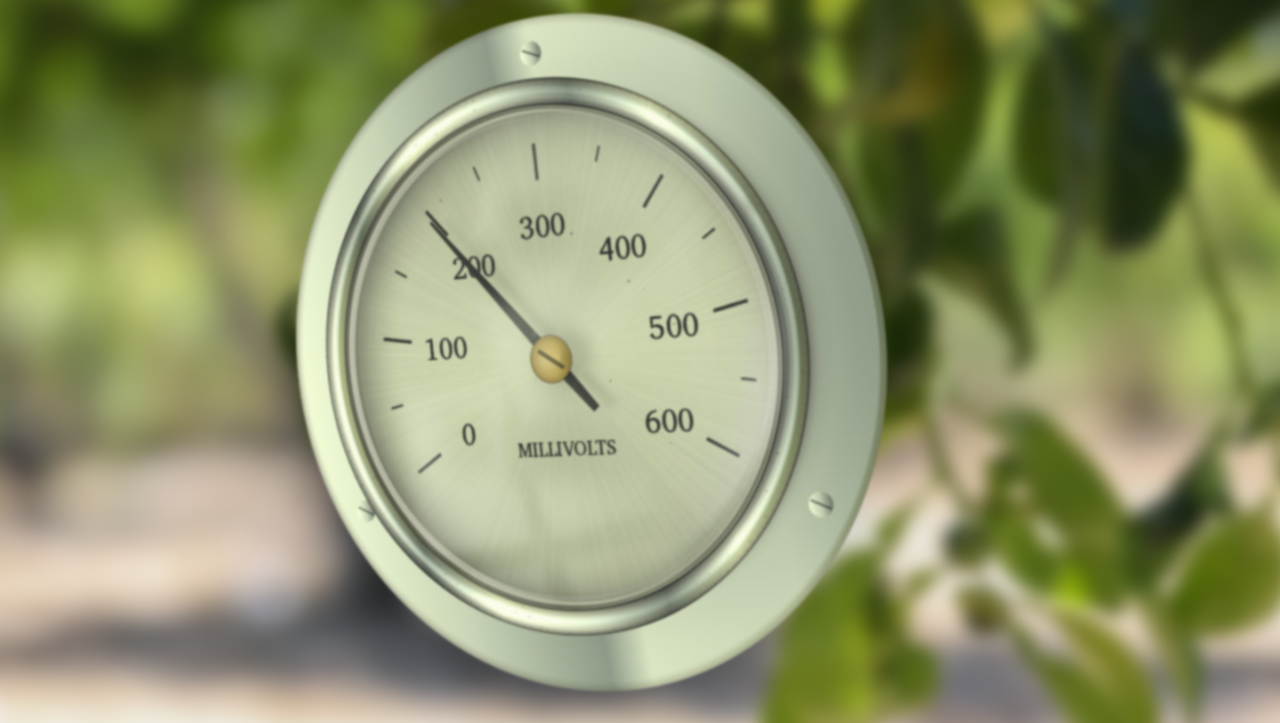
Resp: 200,mV
